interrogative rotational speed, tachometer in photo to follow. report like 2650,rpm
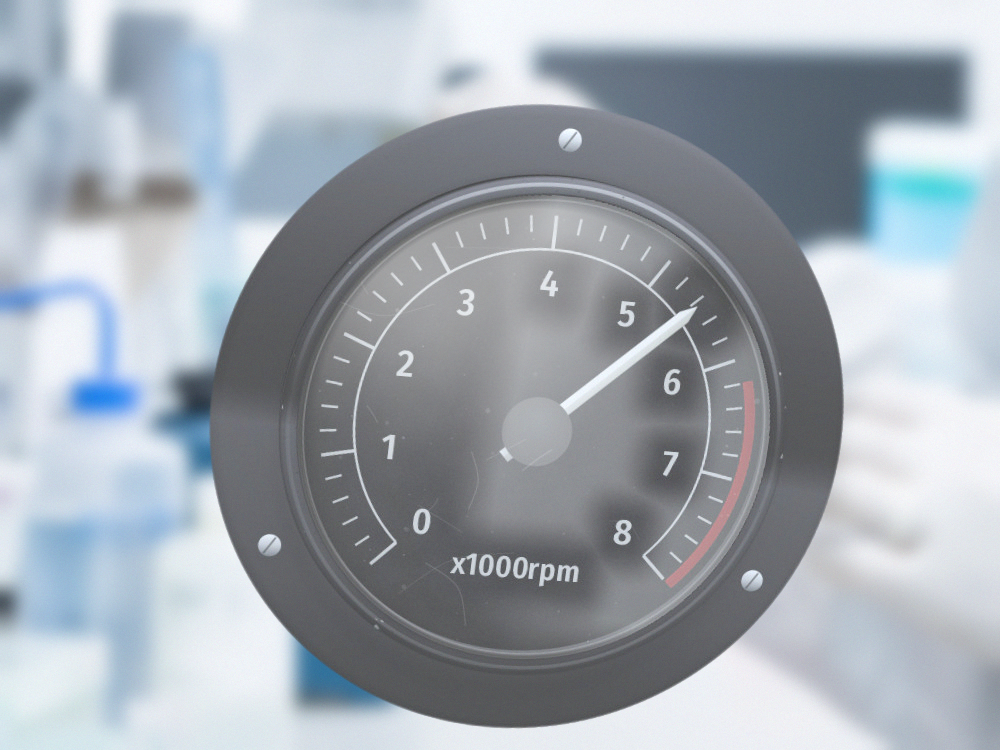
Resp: 5400,rpm
